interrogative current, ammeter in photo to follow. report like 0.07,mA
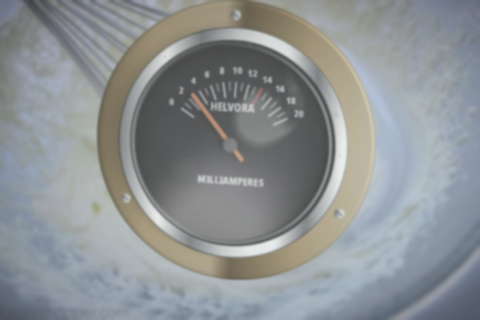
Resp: 3,mA
